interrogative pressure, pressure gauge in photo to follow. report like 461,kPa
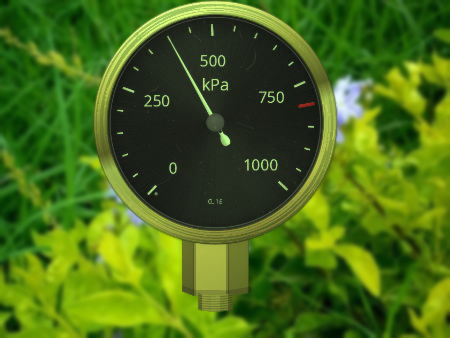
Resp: 400,kPa
